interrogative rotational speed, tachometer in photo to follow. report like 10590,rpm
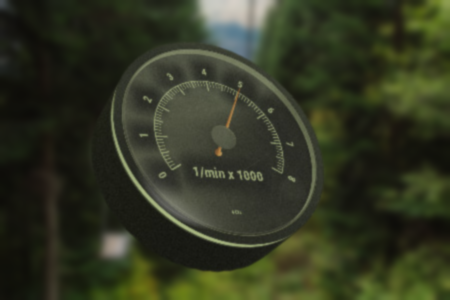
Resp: 5000,rpm
